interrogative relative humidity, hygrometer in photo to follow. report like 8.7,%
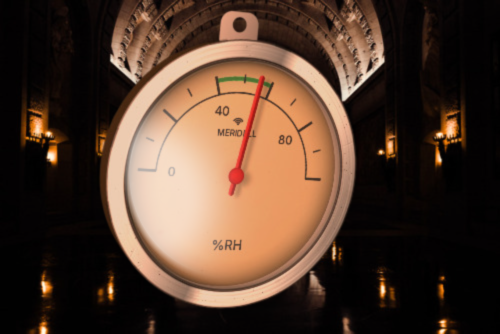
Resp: 55,%
